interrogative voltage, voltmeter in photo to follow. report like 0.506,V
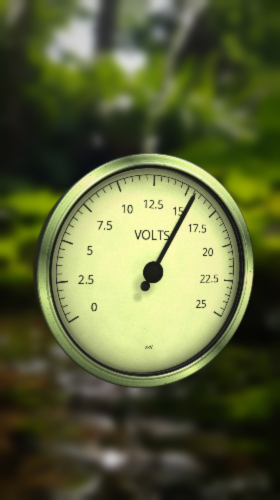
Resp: 15.5,V
